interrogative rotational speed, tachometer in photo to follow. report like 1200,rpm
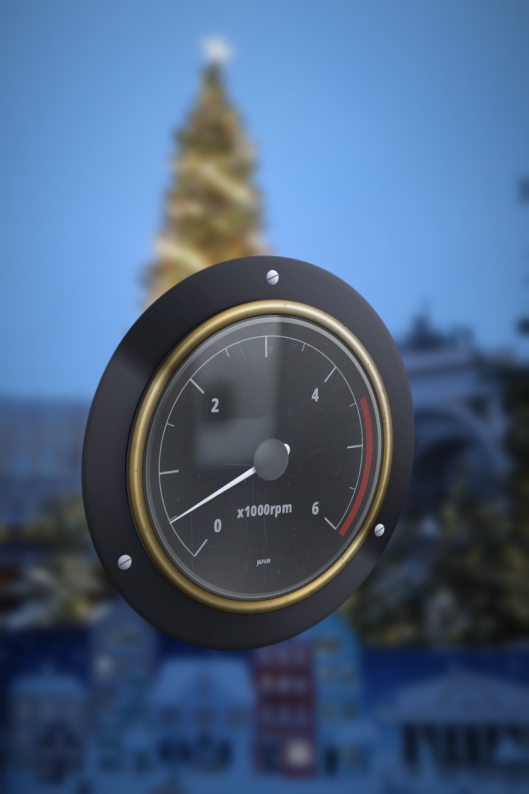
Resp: 500,rpm
